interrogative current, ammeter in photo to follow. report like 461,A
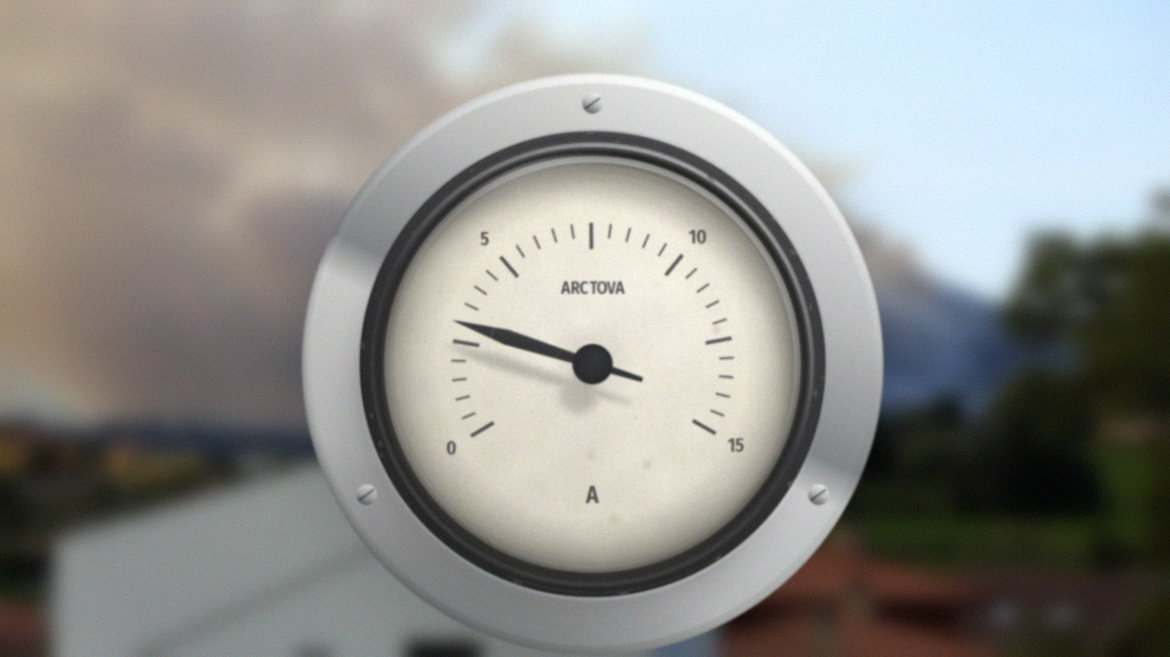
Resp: 3,A
